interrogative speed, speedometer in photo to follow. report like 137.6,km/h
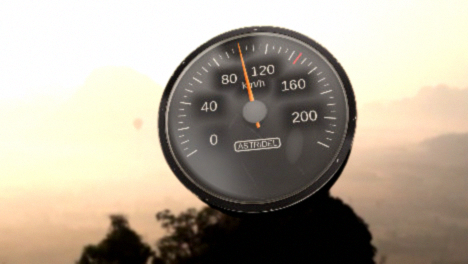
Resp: 100,km/h
